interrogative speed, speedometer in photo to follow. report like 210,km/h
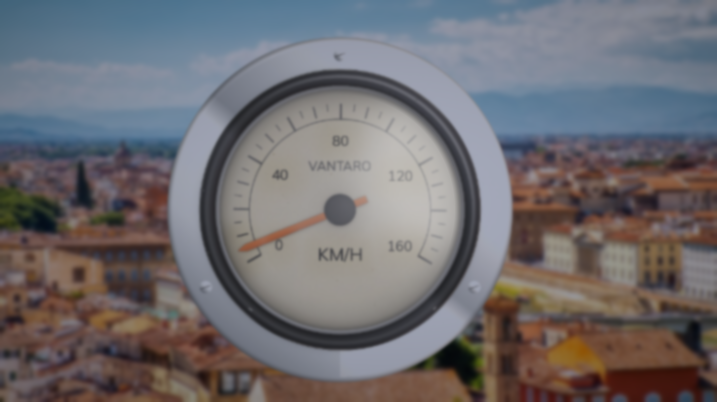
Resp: 5,km/h
